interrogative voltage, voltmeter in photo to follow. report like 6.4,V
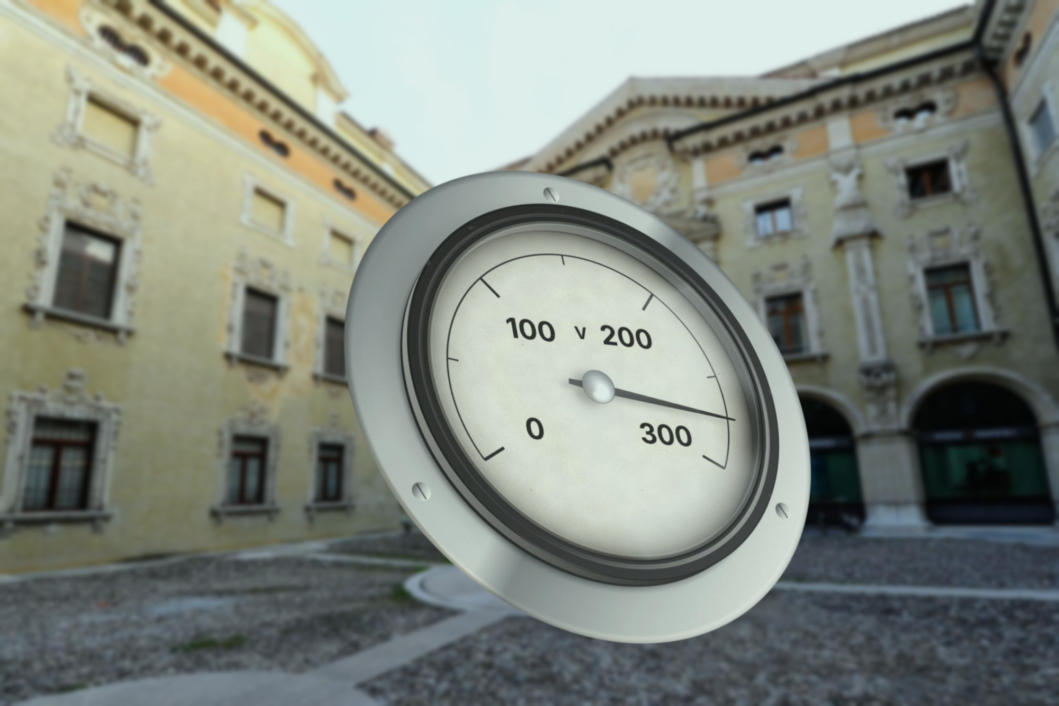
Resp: 275,V
